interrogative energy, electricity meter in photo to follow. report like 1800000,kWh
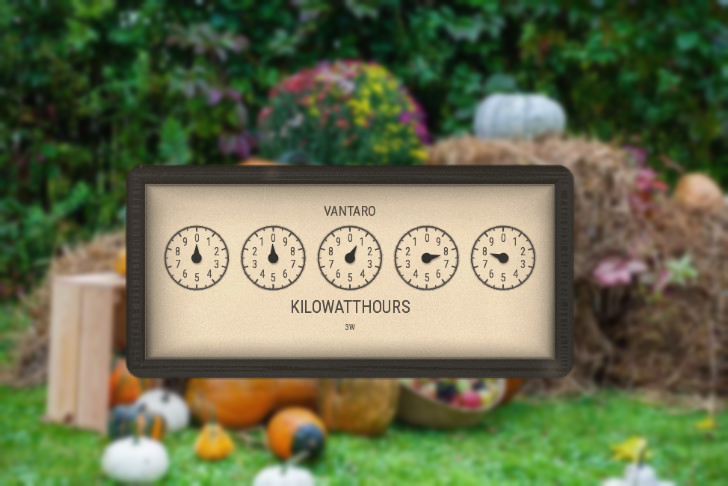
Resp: 78,kWh
